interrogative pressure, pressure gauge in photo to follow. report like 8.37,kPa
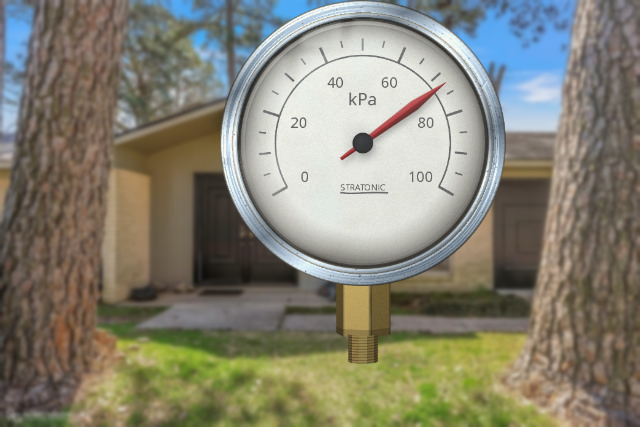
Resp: 72.5,kPa
